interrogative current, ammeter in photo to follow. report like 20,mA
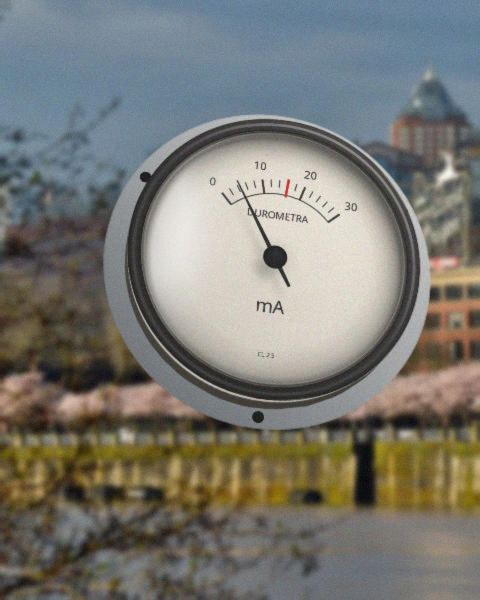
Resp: 4,mA
